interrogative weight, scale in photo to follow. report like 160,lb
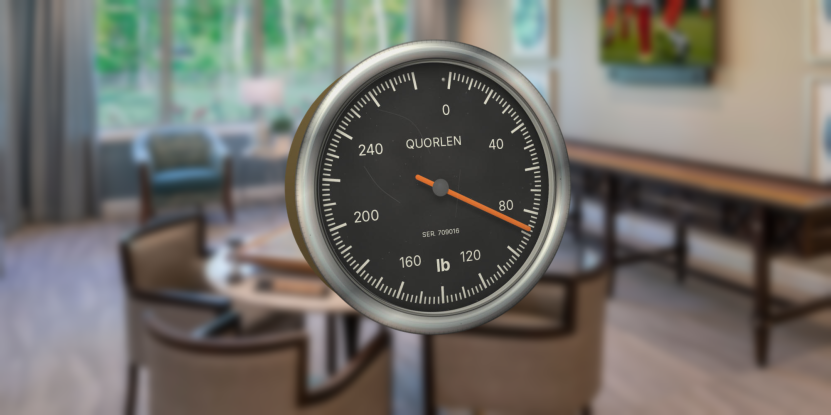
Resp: 88,lb
